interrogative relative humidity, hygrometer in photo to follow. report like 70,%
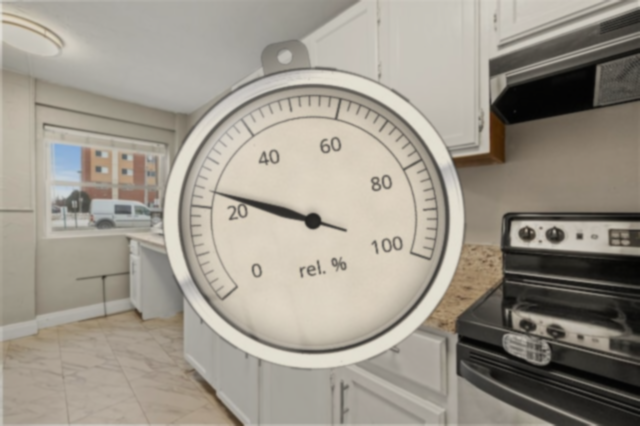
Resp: 24,%
